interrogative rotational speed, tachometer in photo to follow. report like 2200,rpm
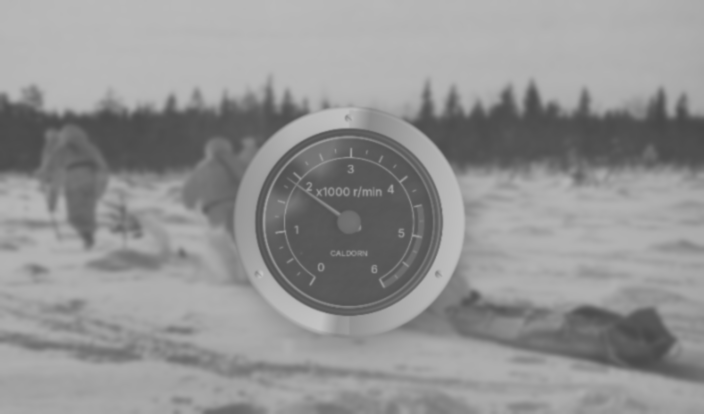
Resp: 1875,rpm
